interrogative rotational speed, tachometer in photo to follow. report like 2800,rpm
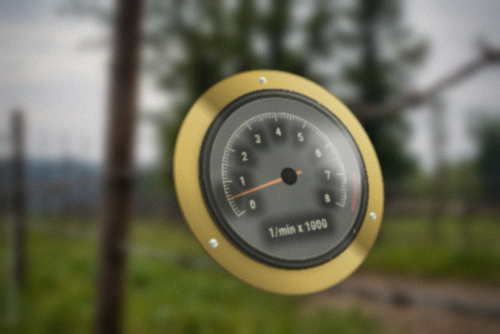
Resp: 500,rpm
